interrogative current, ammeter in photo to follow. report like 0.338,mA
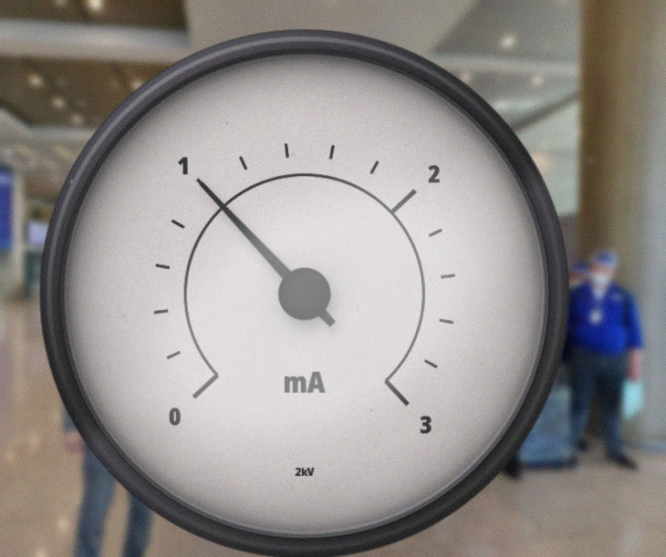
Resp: 1,mA
